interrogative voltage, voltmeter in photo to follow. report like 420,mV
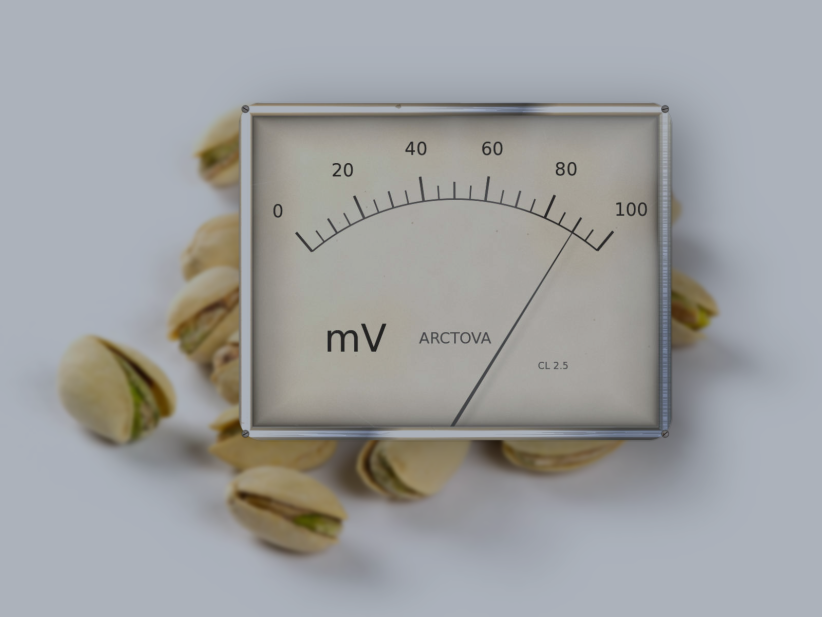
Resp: 90,mV
